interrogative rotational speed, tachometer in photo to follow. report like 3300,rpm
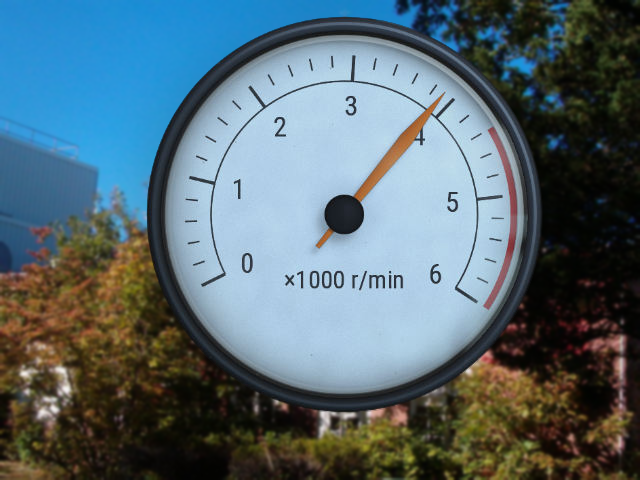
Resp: 3900,rpm
